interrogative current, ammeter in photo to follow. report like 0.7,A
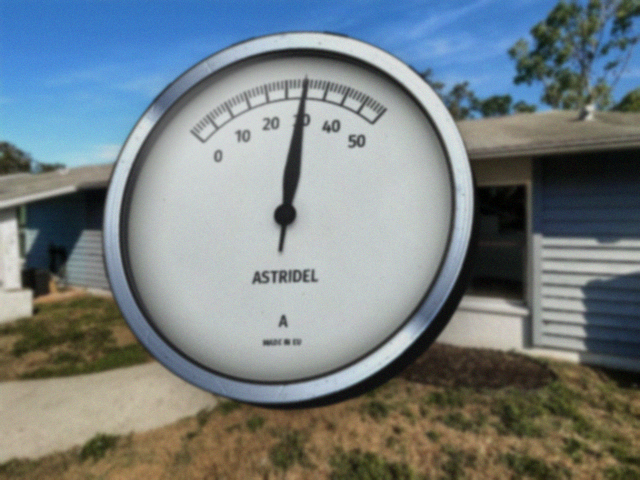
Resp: 30,A
